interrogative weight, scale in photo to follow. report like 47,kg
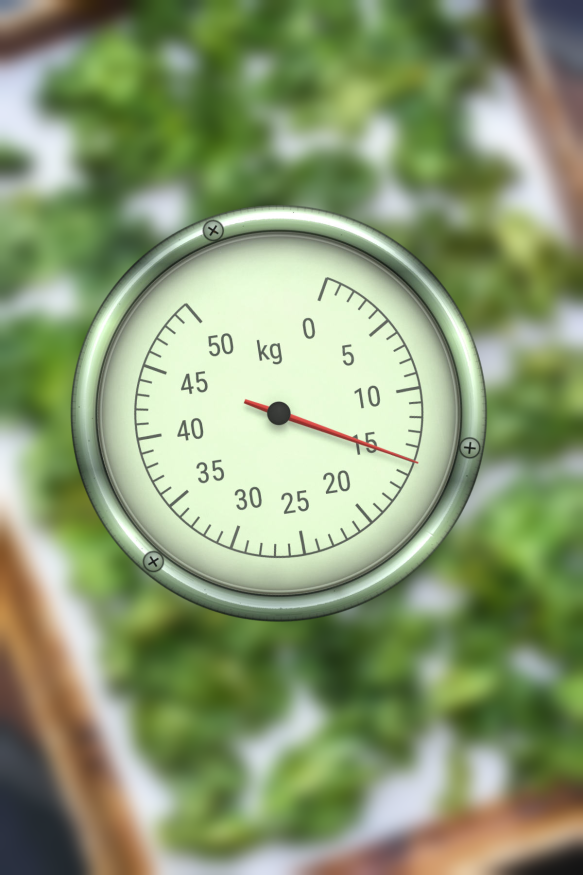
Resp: 15,kg
